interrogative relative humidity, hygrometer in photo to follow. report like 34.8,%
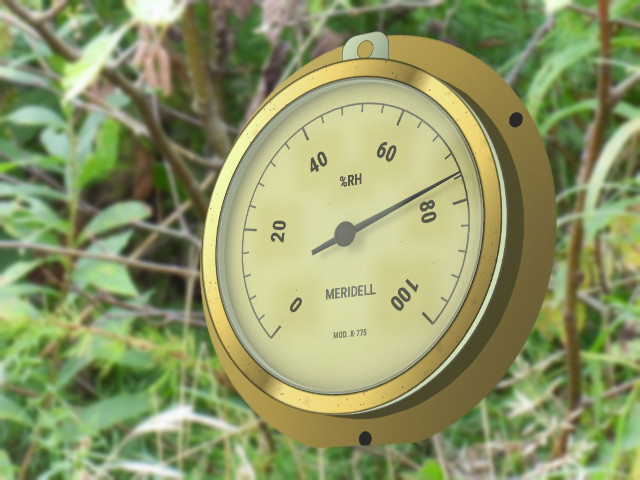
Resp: 76,%
